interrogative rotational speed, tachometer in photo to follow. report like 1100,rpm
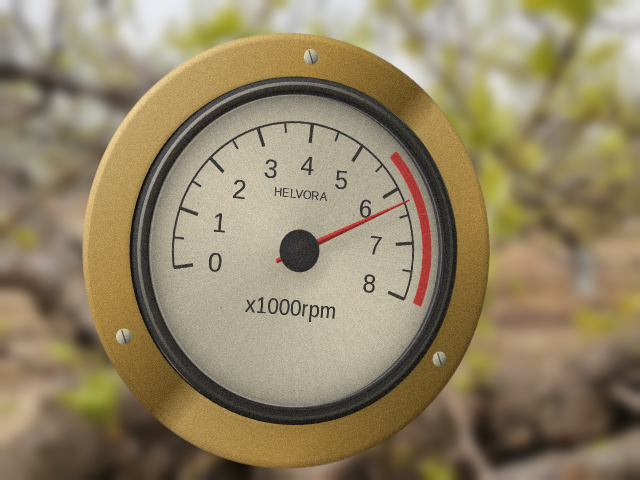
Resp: 6250,rpm
